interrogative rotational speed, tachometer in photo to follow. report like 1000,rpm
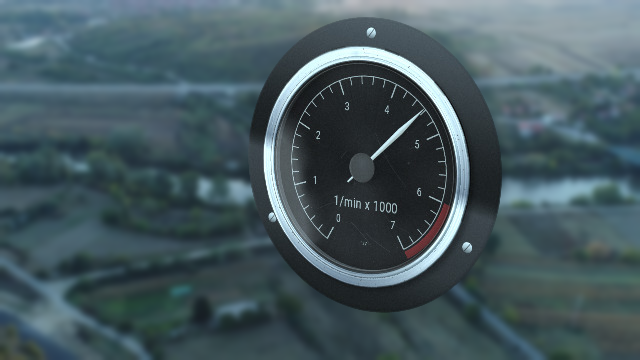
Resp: 4600,rpm
